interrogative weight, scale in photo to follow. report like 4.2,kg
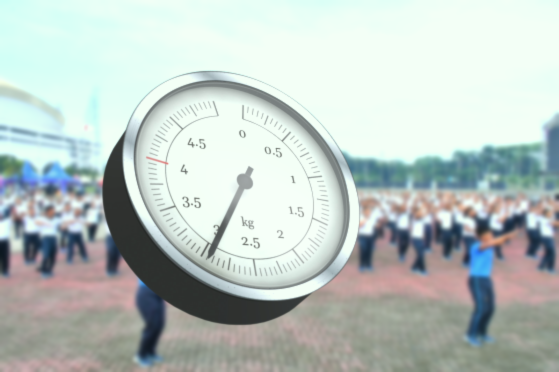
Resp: 2.95,kg
